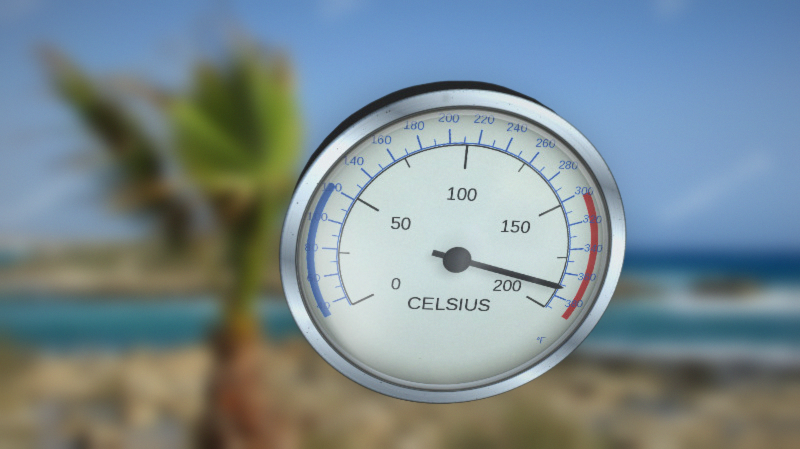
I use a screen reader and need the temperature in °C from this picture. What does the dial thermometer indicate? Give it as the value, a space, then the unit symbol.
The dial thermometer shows 187.5 °C
